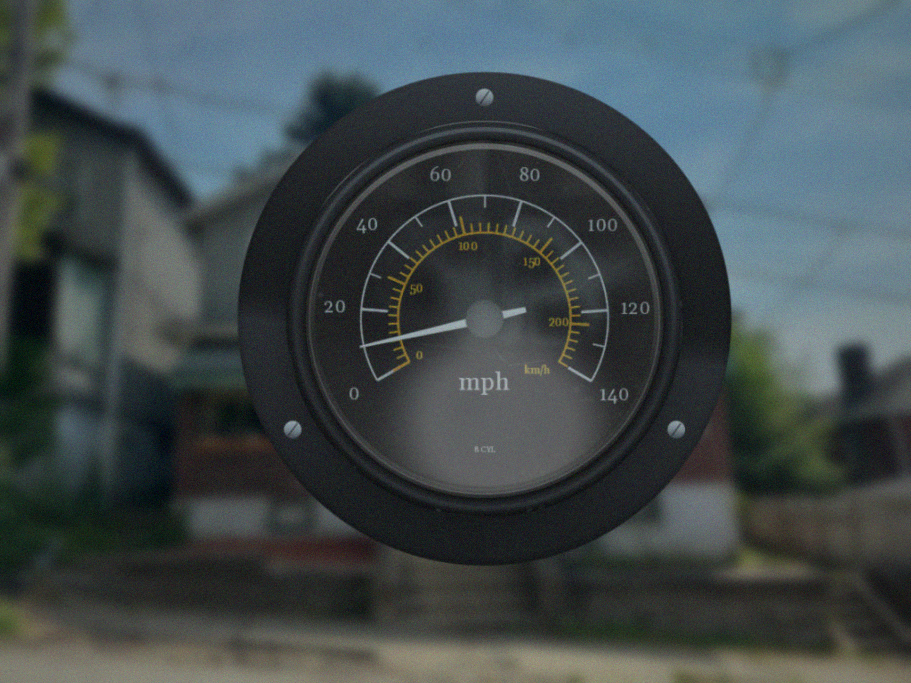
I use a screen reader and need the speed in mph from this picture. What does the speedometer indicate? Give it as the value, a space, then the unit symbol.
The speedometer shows 10 mph
